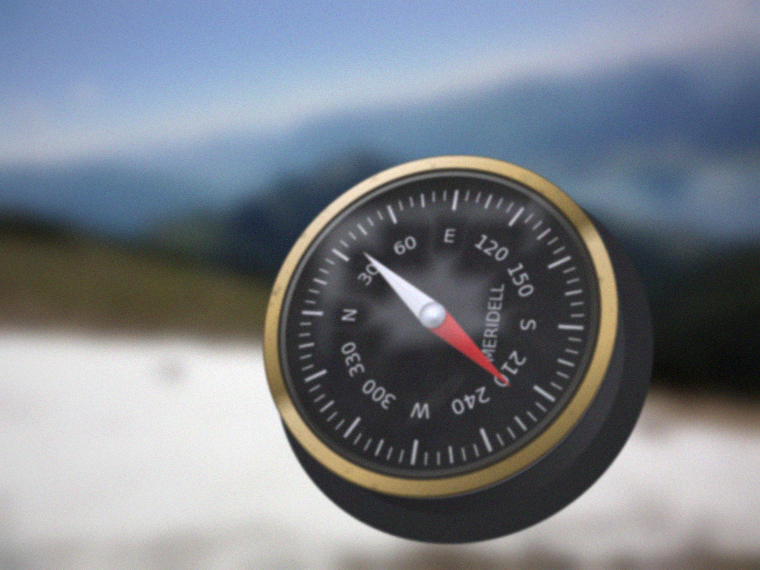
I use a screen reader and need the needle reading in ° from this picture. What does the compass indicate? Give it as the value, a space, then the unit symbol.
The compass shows 217.5 °
